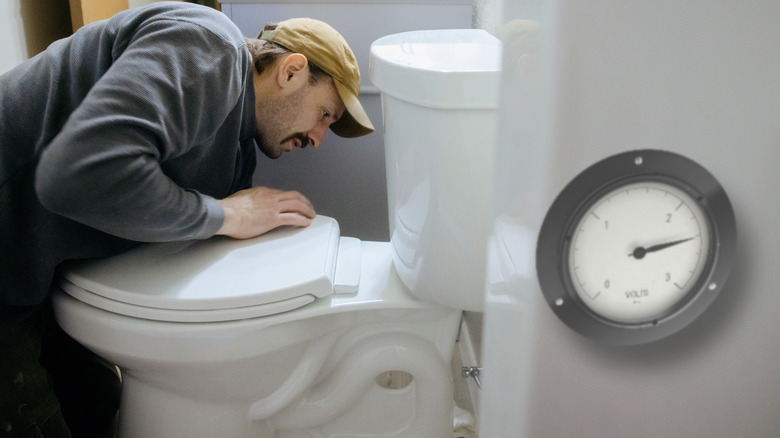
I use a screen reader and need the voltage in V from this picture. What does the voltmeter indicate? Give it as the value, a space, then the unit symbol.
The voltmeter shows 2.4 V
